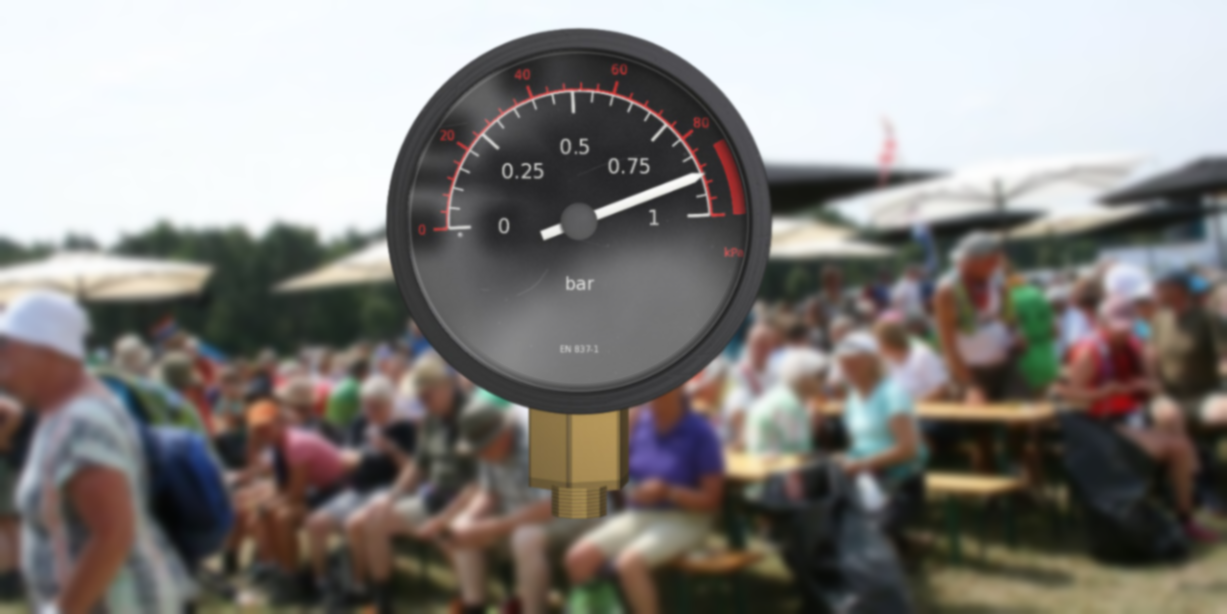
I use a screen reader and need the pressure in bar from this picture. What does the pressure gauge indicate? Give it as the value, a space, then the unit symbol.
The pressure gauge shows 0.9 bar
